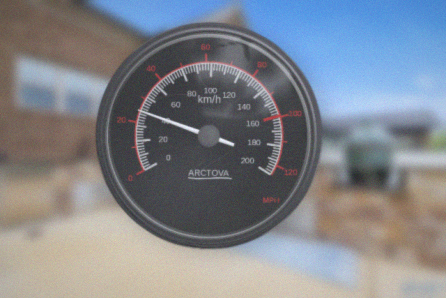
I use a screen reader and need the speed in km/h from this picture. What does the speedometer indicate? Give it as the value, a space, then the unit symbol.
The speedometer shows 40 km/h
